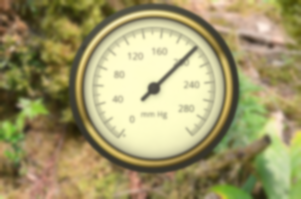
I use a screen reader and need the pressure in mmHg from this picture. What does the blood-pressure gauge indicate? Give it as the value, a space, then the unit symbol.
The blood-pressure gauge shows 200 mmHg
